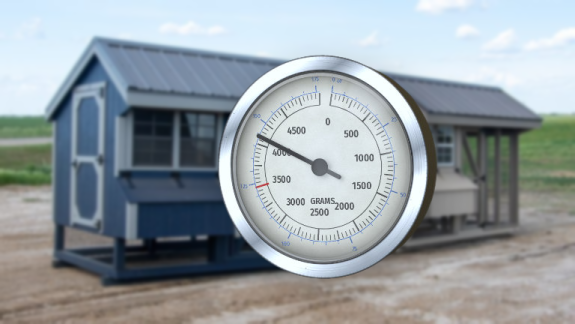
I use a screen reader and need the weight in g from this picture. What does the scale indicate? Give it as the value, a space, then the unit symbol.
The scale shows 4100 g
